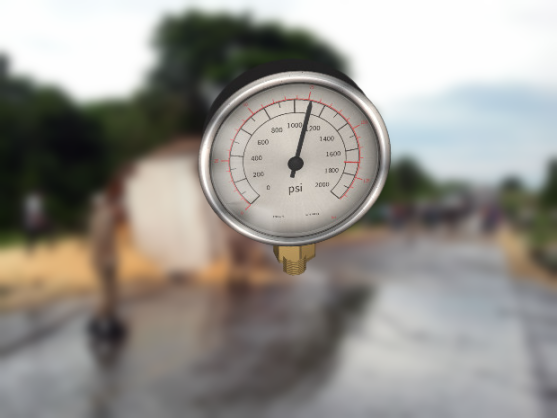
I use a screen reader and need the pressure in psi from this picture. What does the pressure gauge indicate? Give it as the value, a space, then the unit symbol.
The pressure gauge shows 1100 psi
